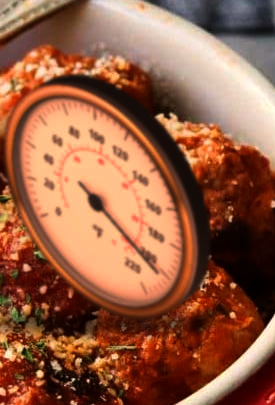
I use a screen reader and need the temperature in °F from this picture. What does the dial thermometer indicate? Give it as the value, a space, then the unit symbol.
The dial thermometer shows 200 °F
